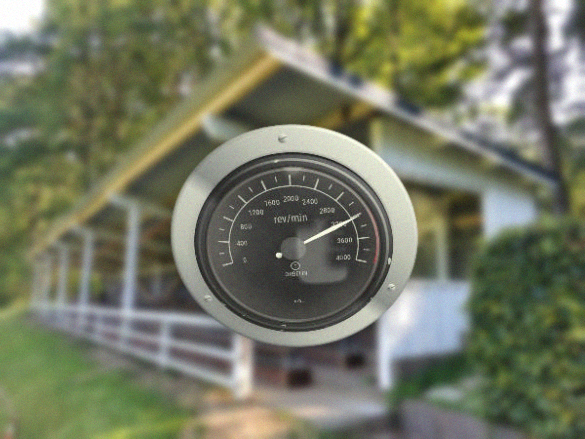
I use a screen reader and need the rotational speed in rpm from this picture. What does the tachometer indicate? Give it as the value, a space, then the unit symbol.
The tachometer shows 3200 rpm
